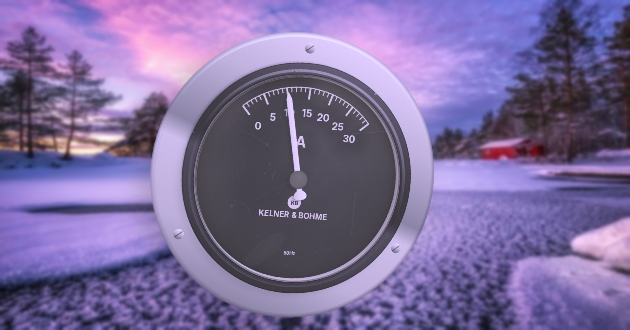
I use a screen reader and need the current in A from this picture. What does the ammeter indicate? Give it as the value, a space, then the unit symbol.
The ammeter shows 10 A
